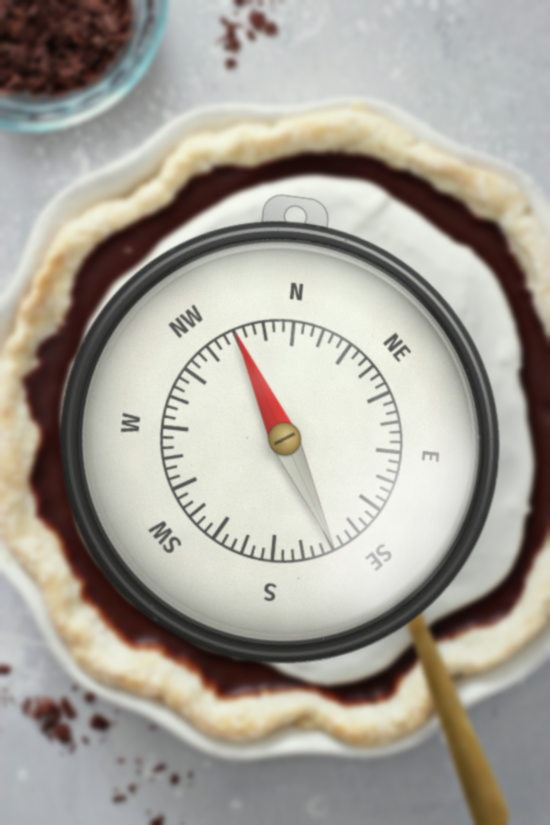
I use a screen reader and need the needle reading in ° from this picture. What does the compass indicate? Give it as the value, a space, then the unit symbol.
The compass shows 330 °
